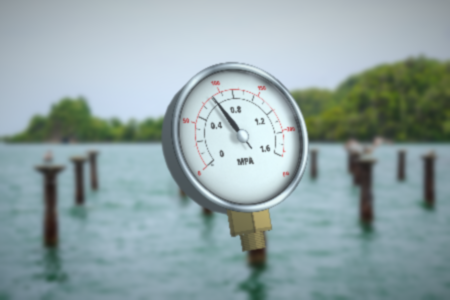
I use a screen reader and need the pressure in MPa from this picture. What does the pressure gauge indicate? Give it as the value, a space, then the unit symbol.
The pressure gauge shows 0.6 MPa
